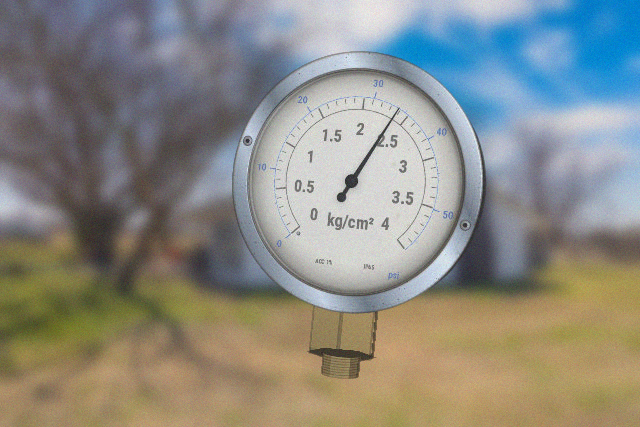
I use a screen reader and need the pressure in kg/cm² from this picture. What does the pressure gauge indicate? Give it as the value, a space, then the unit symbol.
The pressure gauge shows 2.4 kg/cm²
